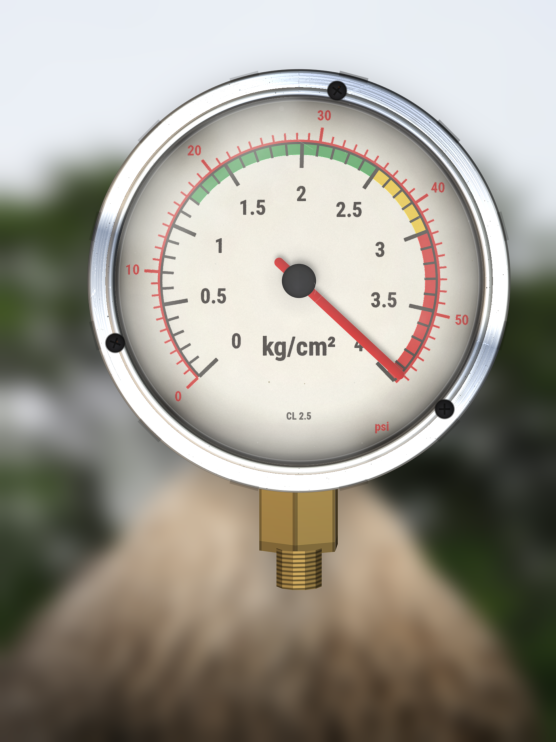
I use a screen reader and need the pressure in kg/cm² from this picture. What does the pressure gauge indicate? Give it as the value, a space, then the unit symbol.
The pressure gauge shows 3.95 kg/cm²
